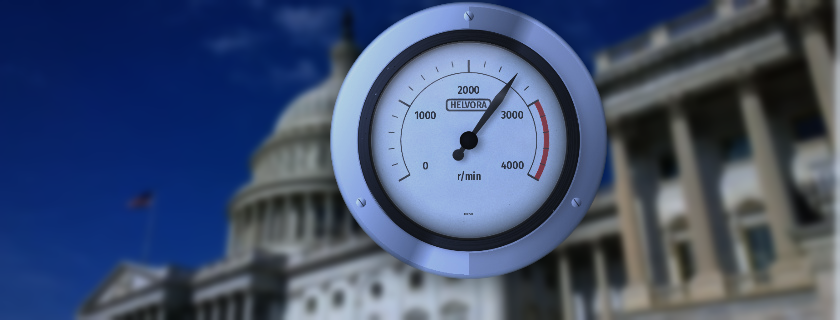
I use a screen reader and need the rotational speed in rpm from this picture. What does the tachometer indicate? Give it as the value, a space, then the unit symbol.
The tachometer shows 2600 rpm
